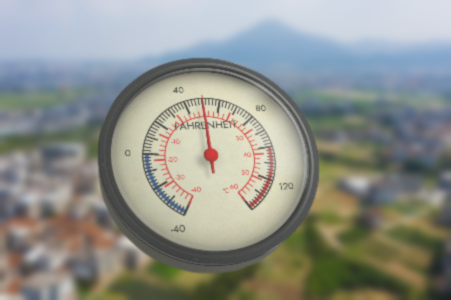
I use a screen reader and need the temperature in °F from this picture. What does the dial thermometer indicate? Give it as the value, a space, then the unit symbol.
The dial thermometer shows 50 °F
